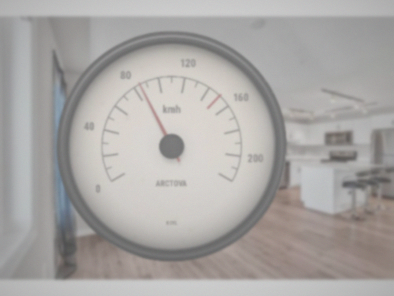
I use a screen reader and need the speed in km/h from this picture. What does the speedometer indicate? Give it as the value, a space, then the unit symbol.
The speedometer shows 85 km/h
